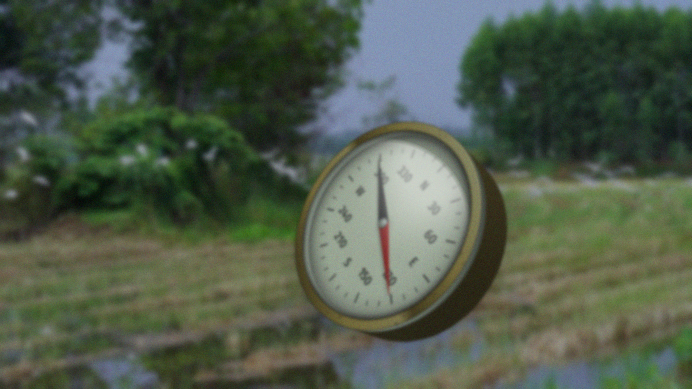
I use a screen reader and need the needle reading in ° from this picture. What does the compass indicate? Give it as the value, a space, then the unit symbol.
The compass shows 120 °
